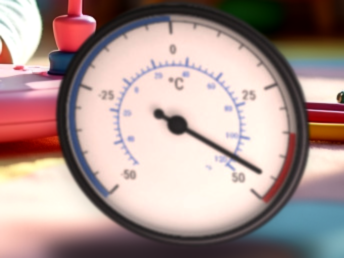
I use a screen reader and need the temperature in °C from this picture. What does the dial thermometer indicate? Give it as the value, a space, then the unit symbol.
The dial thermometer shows 45 °C
